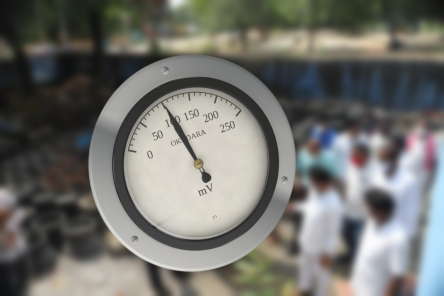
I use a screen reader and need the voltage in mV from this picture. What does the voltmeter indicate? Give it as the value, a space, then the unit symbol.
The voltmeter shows 100 mV
